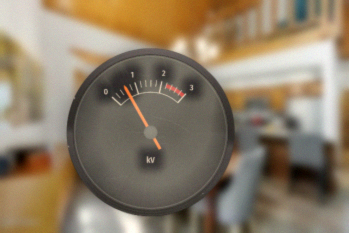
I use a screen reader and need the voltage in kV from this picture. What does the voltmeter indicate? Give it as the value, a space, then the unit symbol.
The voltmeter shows 0.6 kV
